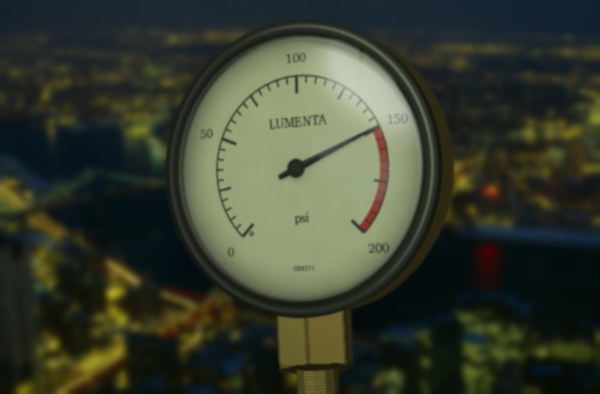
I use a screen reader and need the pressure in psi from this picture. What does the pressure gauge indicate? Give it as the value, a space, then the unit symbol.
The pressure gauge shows 150 psi
